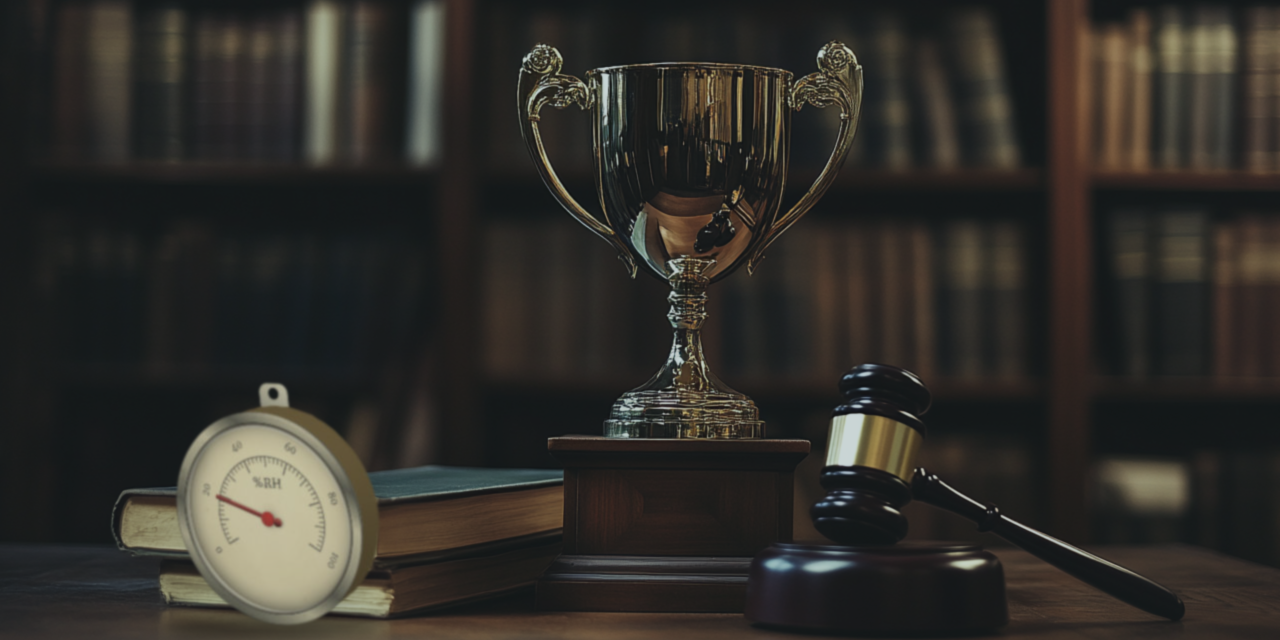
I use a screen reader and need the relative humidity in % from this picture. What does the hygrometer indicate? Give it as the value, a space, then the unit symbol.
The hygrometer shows 20 %
